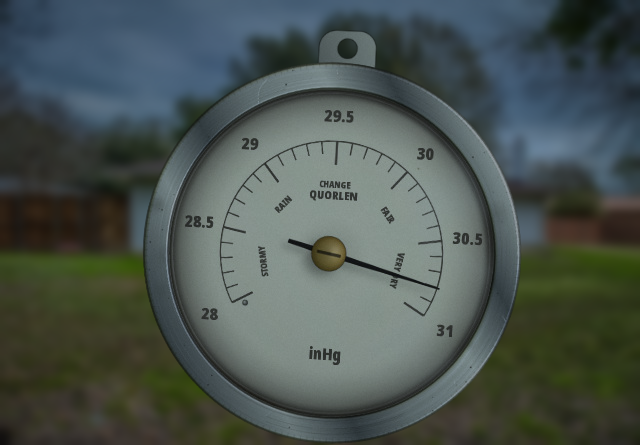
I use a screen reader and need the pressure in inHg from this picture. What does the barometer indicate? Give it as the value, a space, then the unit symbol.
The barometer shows 30.8 inHg
